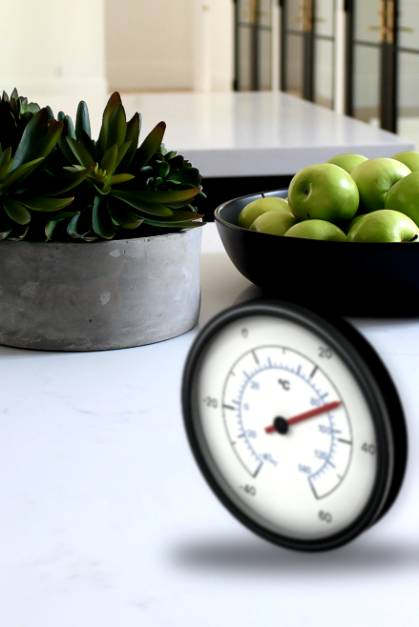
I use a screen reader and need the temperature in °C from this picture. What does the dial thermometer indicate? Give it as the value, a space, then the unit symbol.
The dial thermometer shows 30 °C
